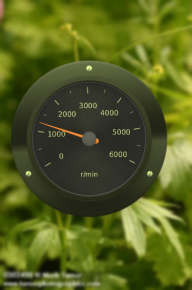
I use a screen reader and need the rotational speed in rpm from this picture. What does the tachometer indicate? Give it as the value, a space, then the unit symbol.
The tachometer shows 1250 rpm
